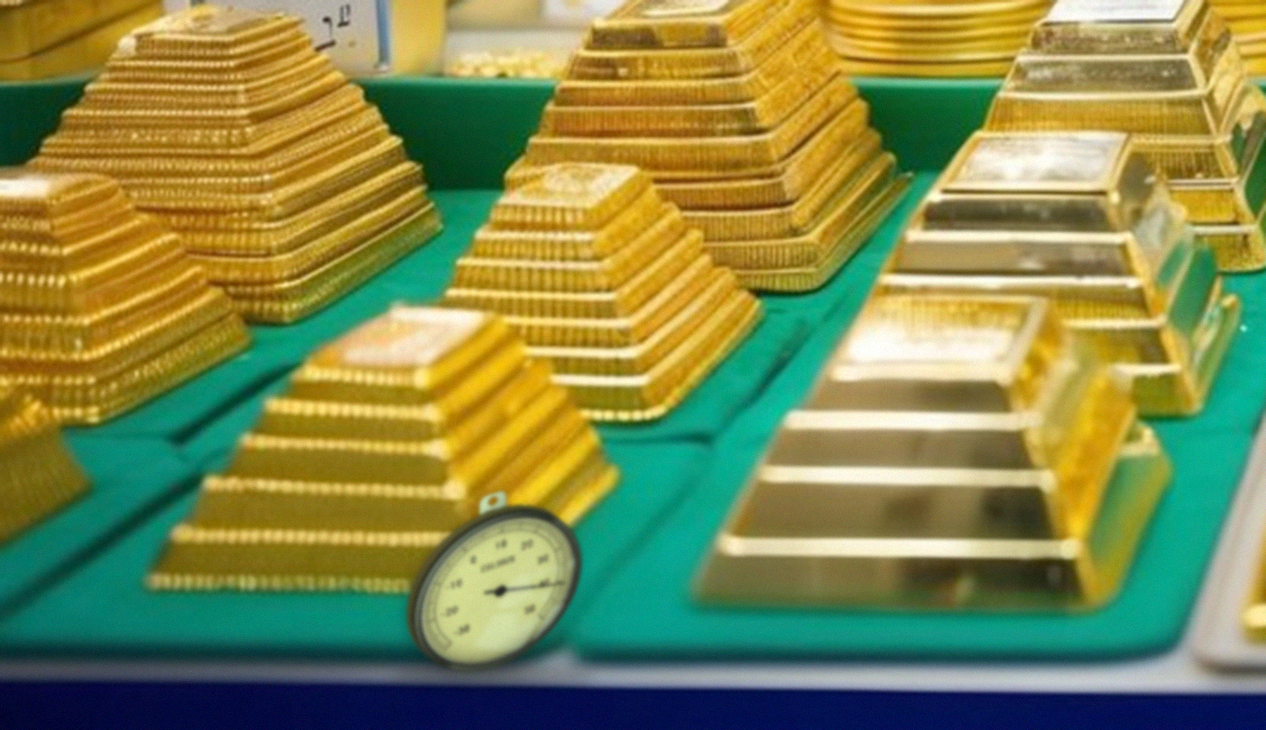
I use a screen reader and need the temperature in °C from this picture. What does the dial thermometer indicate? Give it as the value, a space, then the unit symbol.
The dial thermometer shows 40 °C
